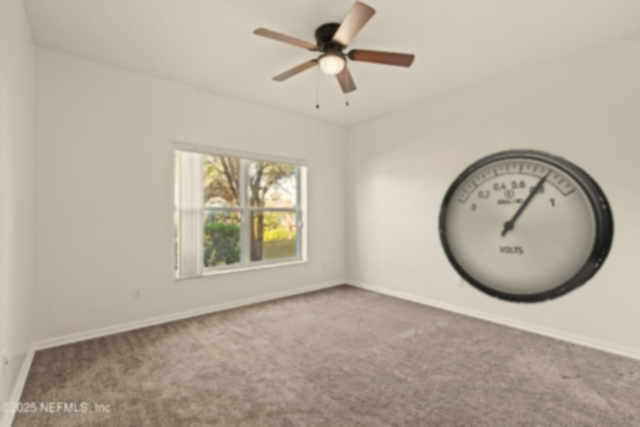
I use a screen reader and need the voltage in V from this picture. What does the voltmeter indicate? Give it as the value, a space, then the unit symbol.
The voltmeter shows 0.8 V
